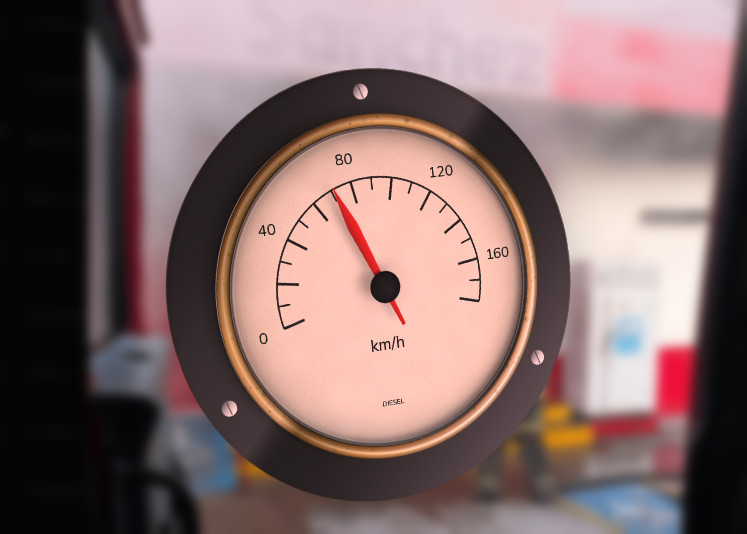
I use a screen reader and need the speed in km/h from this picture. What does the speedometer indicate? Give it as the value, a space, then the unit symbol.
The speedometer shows 70 km/h
